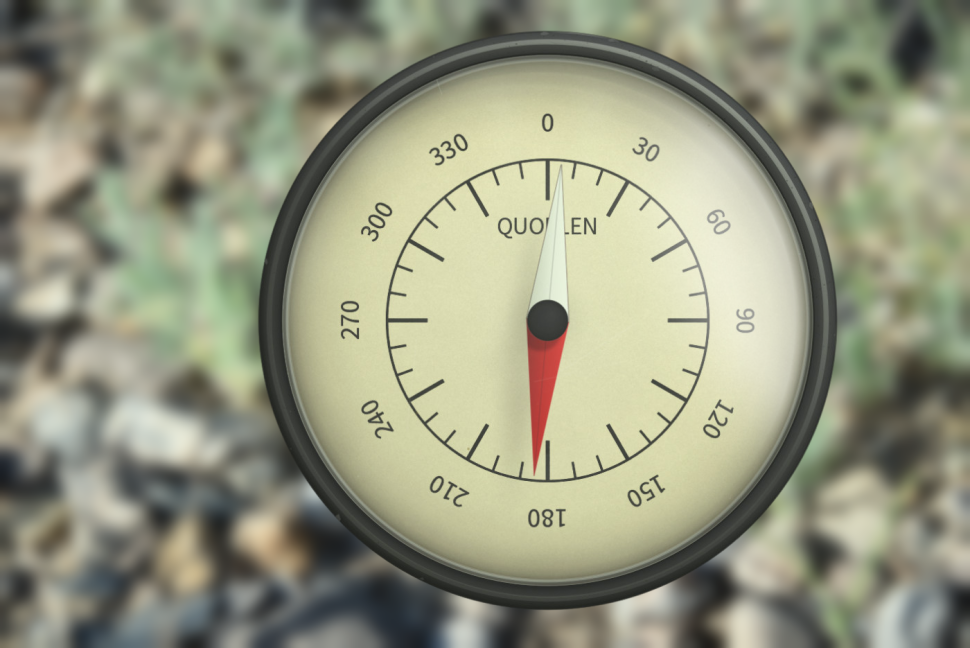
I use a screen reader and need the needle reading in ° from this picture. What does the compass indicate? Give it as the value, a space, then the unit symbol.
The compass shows 185 °
